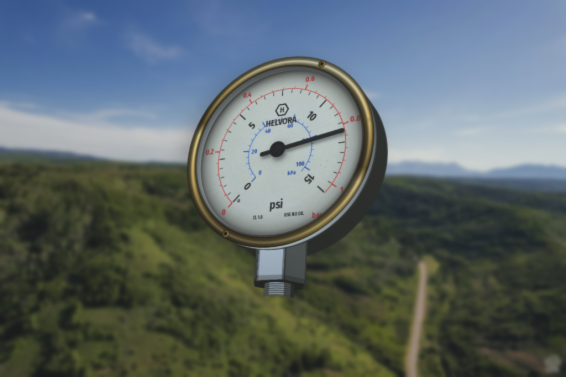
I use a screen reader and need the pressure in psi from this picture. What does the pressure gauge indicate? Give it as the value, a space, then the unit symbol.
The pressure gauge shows 12 psi
